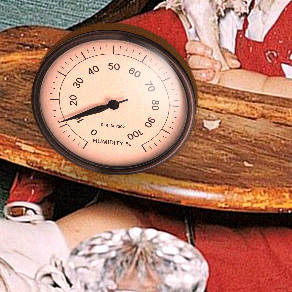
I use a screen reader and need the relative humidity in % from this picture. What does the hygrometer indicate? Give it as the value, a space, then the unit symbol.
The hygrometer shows 12 %
